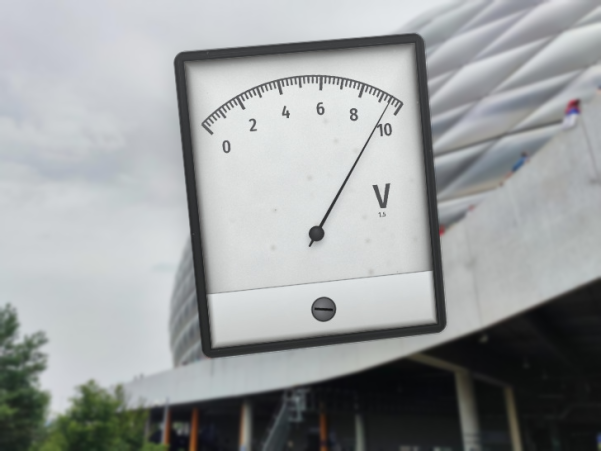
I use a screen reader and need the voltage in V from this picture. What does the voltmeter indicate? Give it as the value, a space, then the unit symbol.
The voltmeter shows 9.4 V
